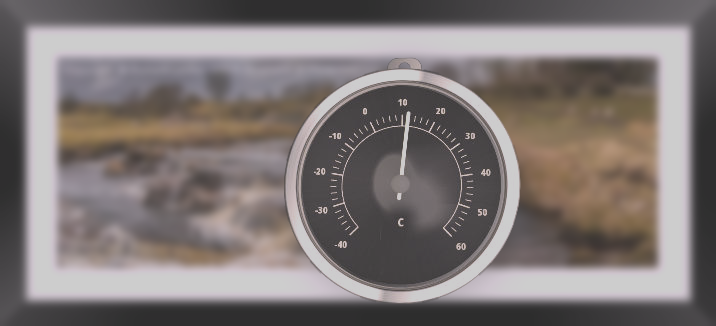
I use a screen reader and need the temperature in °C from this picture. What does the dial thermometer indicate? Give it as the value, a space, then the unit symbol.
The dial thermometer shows 12 °C
